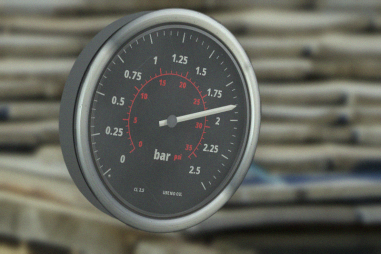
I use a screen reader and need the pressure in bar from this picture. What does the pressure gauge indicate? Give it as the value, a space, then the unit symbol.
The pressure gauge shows 1.9 bar
